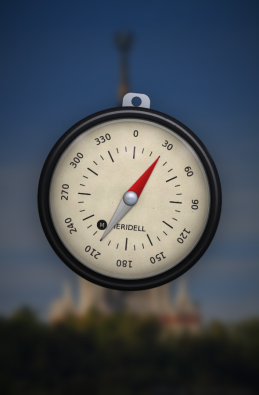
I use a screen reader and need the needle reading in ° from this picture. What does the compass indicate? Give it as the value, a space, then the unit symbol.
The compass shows 30 °
